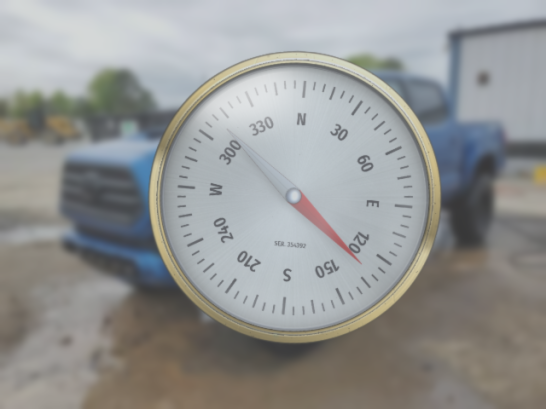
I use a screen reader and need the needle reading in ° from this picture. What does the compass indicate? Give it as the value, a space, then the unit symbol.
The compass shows 130 °
